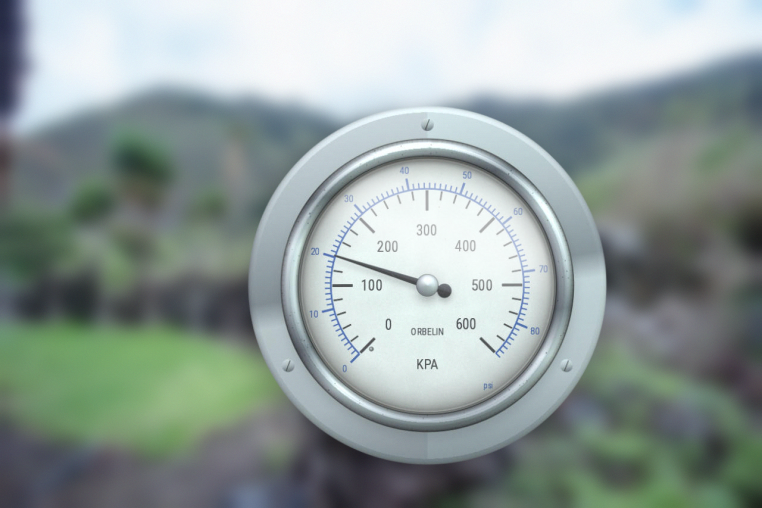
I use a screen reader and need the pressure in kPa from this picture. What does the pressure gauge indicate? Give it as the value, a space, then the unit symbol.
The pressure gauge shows 140 kPa
